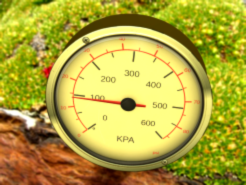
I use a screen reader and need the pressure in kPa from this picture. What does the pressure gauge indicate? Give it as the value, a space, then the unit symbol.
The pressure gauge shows 100 kPa
